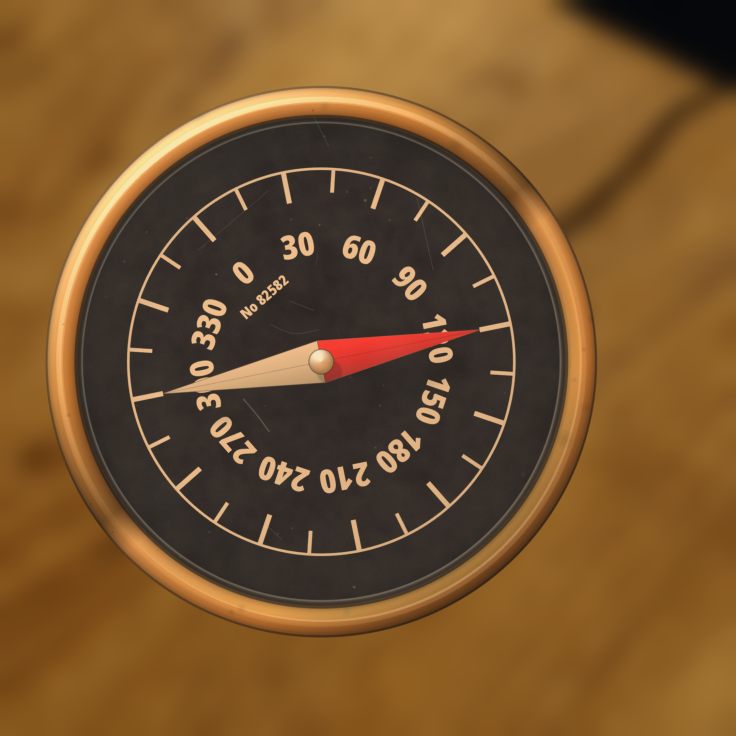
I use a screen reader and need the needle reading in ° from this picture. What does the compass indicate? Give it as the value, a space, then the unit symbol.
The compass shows 120 °
